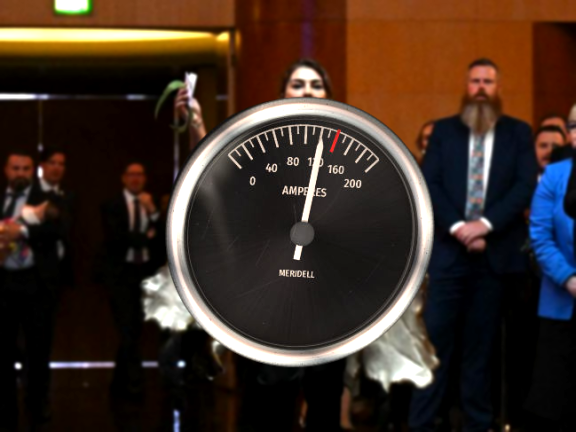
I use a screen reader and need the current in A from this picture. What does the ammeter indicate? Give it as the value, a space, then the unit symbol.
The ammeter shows 120 A
